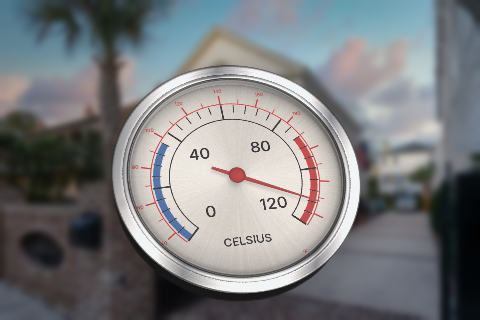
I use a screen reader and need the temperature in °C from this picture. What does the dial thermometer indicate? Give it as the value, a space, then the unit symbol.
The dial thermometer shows 112 °C
